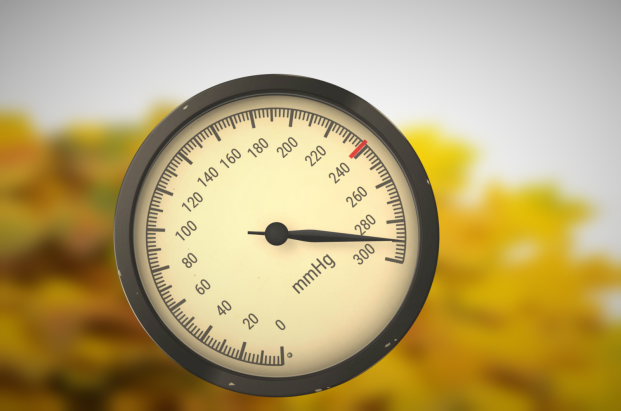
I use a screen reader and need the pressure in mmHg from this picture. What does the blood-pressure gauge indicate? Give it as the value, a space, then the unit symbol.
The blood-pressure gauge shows 290 mmHg
